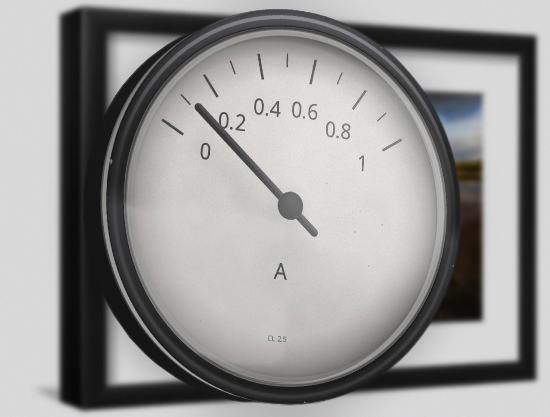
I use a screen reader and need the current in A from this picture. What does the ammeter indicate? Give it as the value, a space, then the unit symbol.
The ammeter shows 0.1 A
